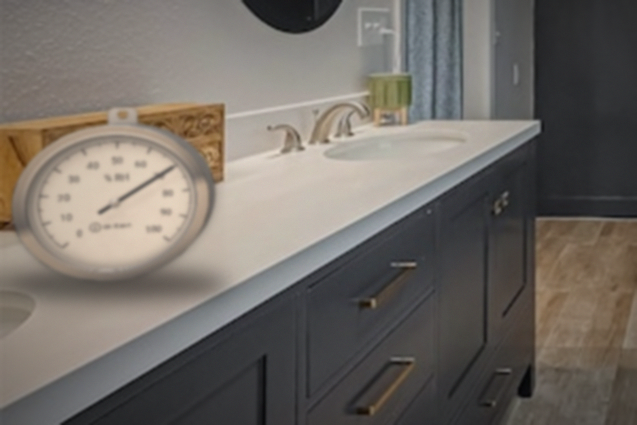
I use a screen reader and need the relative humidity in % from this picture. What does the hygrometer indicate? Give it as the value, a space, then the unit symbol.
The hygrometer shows 70 %
